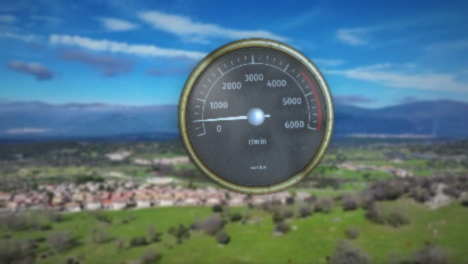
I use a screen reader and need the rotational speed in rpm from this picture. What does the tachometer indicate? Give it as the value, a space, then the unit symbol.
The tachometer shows 400 rpm
